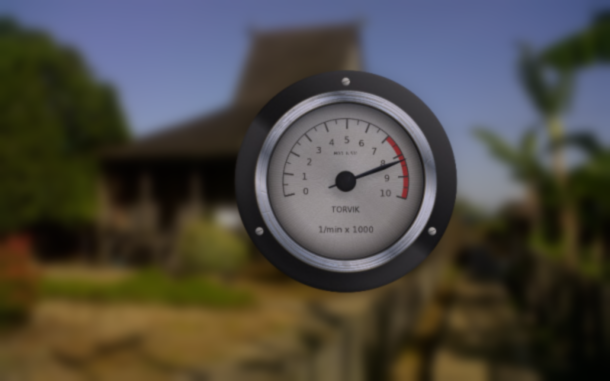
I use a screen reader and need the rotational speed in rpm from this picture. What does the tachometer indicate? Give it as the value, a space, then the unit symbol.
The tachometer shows 8250 rpm
